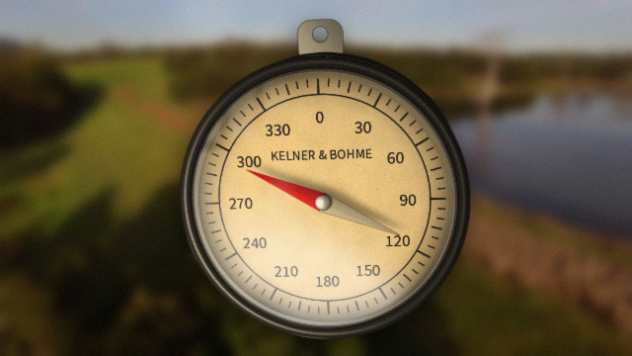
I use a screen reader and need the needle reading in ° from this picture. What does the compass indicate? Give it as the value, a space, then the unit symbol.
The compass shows 295 °
